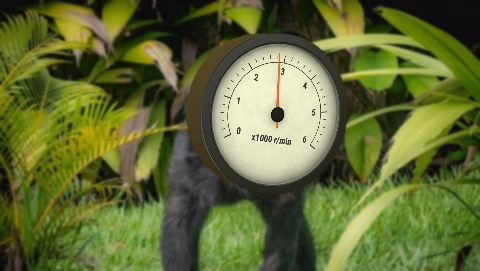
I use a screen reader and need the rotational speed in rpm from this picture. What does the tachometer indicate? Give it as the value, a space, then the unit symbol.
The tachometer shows 2800 rpm
